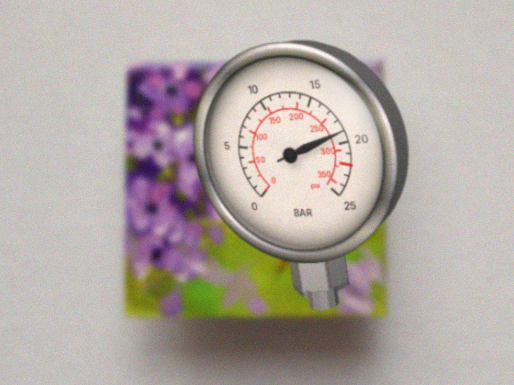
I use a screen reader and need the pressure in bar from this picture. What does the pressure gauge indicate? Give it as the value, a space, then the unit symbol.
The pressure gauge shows 19 bar
